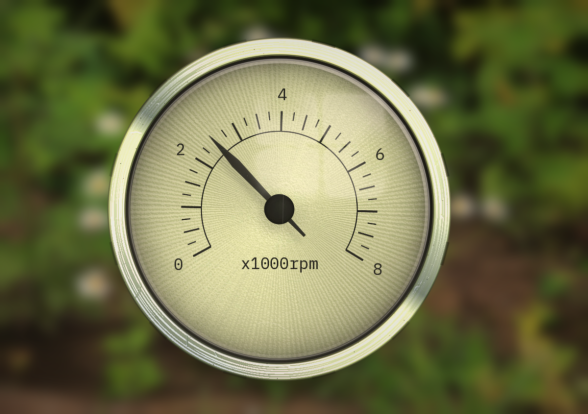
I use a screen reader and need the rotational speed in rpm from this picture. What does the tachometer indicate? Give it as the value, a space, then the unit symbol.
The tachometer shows 2500 rpm
